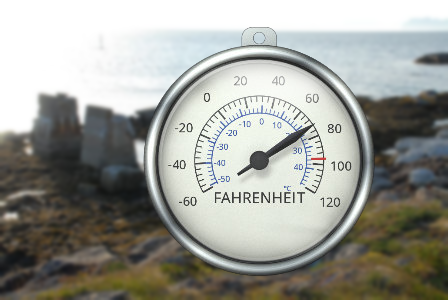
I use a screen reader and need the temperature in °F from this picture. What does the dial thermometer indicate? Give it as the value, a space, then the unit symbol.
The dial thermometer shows 72 °F
